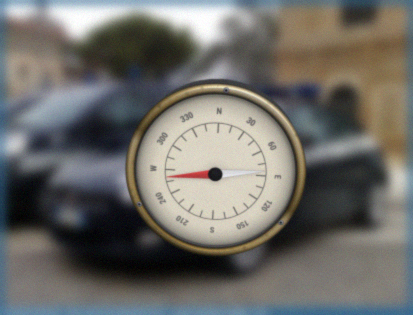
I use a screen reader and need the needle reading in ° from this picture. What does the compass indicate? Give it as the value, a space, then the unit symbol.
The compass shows 262.5 °
